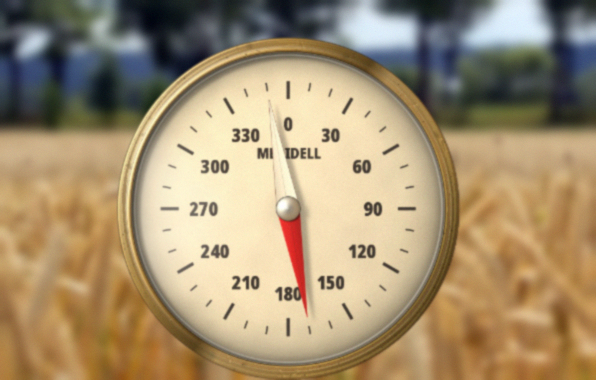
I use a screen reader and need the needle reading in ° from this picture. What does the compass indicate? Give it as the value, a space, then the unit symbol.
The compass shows 170 °
